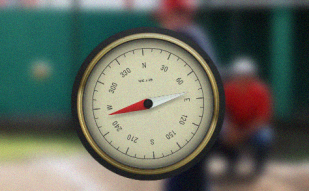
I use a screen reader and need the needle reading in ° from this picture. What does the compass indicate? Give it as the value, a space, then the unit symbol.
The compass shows 260 °
